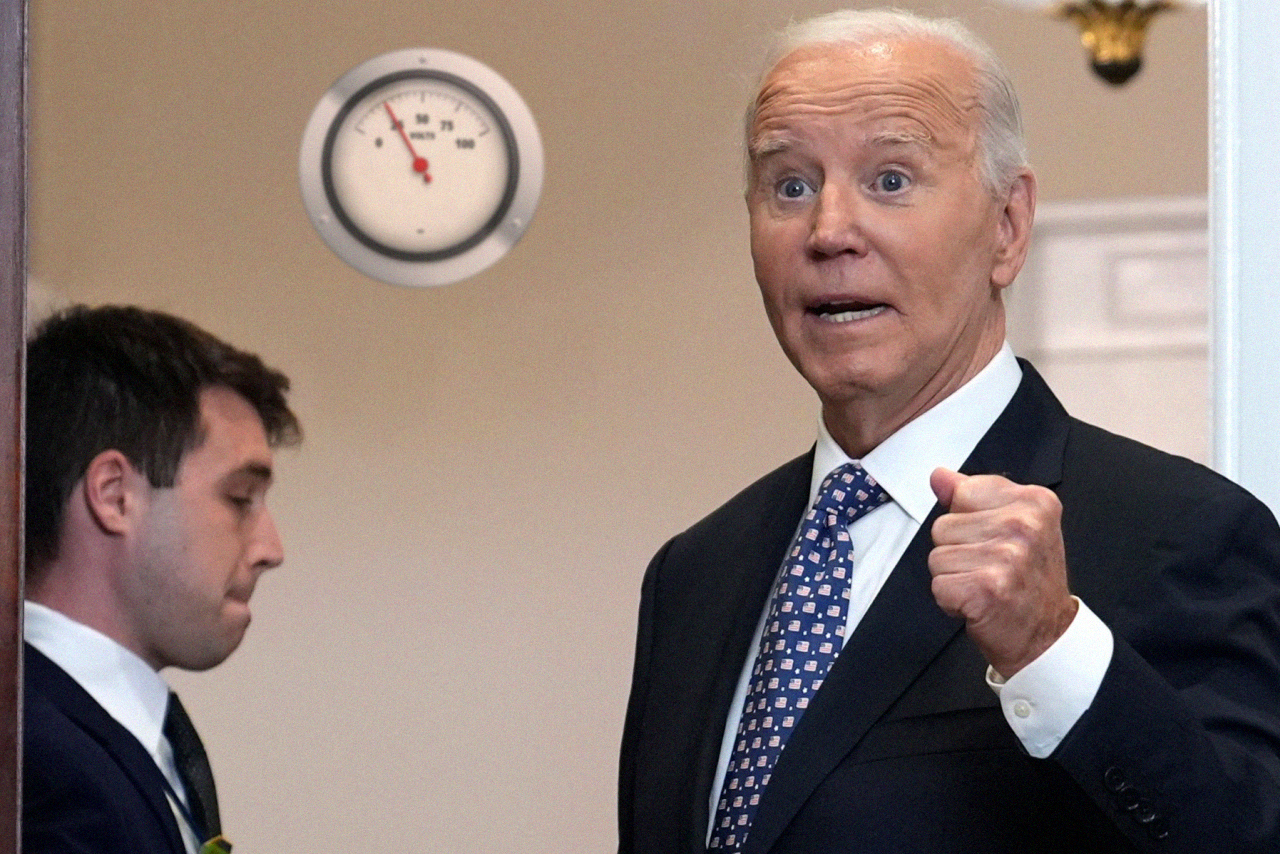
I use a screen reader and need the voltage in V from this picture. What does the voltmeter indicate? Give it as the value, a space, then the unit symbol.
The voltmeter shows 25 V
